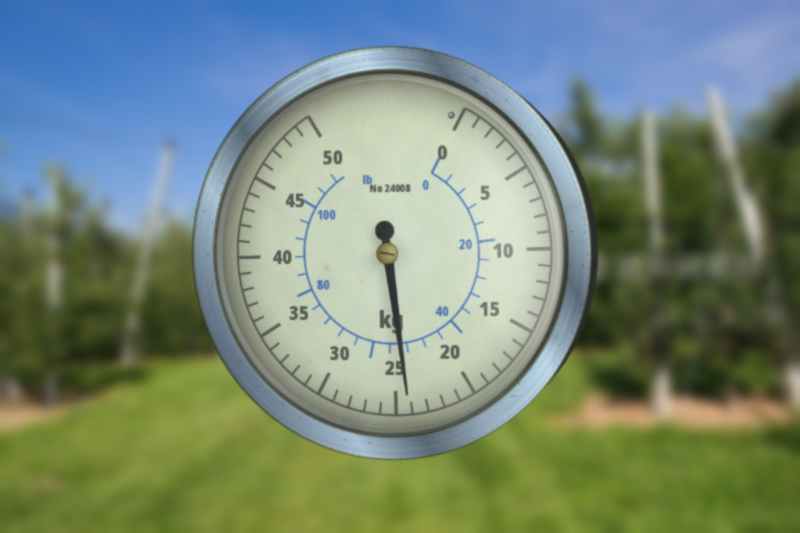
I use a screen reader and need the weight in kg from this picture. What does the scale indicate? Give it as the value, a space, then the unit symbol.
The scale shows 24 kg
